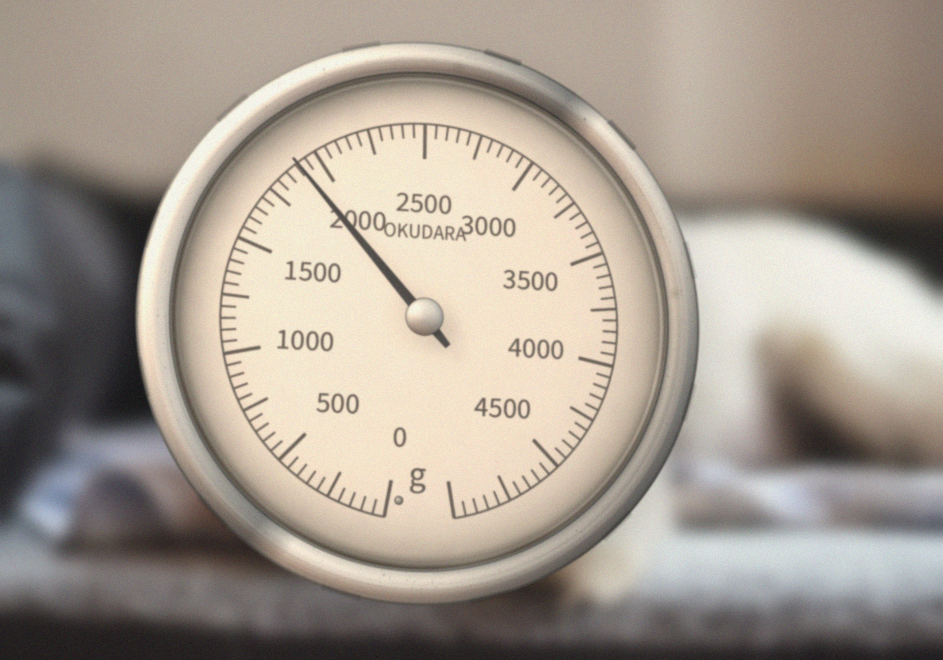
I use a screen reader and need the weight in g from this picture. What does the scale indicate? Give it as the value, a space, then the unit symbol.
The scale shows 1900 g
